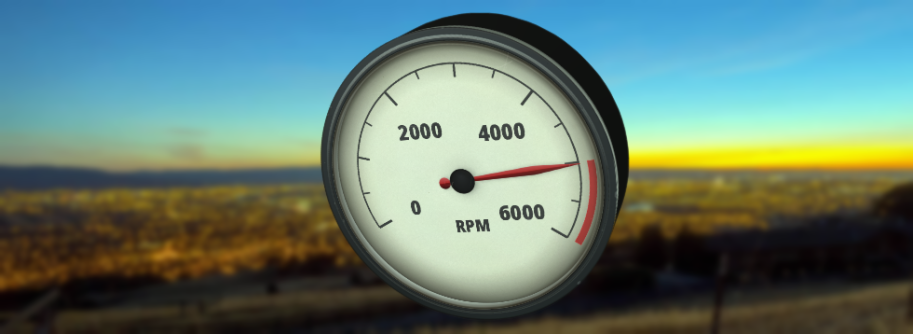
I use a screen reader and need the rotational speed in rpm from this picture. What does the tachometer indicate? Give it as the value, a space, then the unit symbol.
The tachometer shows 5000 rpm
